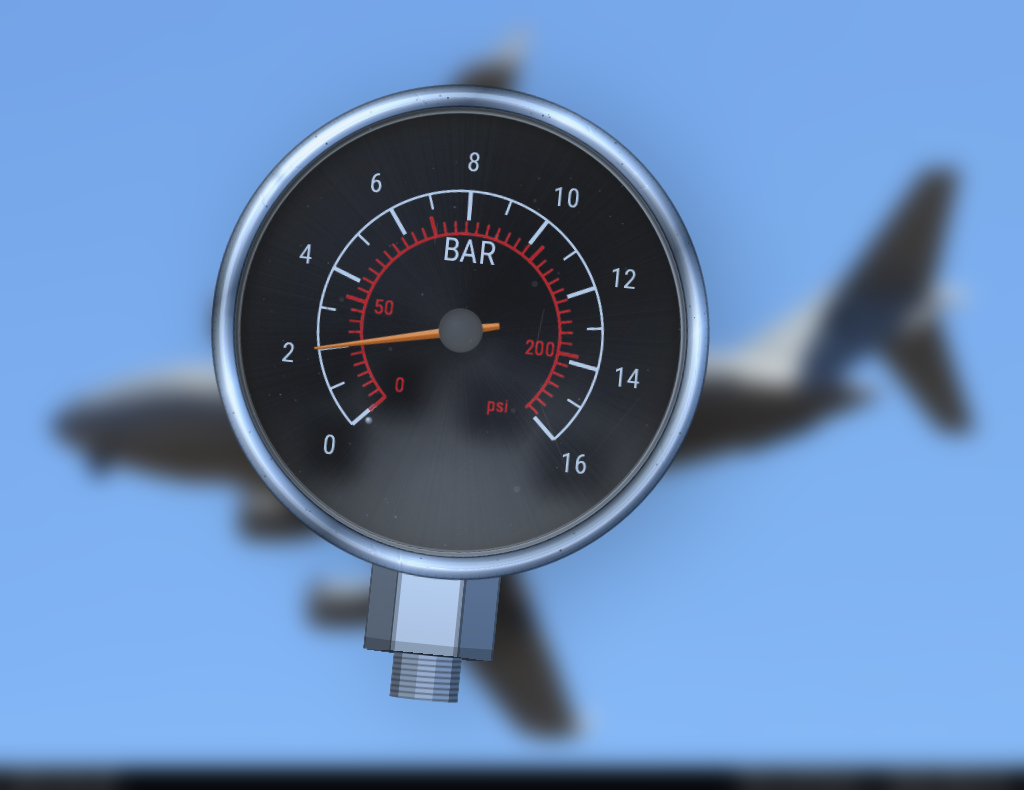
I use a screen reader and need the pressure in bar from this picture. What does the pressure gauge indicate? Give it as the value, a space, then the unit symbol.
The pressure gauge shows 2 bar
